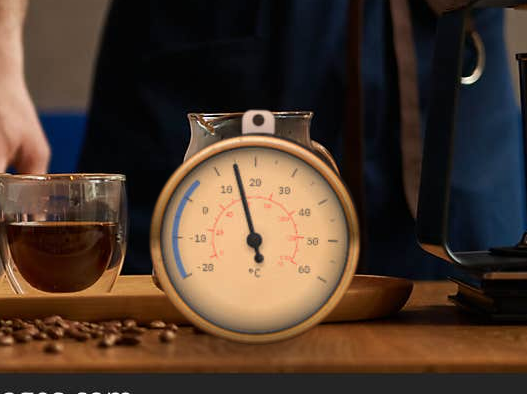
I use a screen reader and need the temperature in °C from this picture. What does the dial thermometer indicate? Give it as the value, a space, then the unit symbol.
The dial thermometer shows 15 °C
